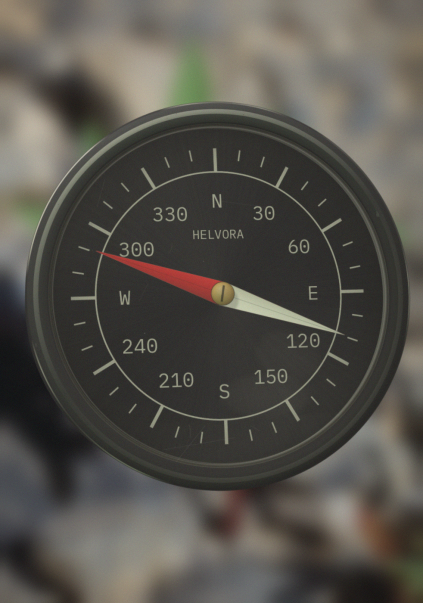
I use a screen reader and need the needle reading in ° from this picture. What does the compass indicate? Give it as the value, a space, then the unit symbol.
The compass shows 290 °
